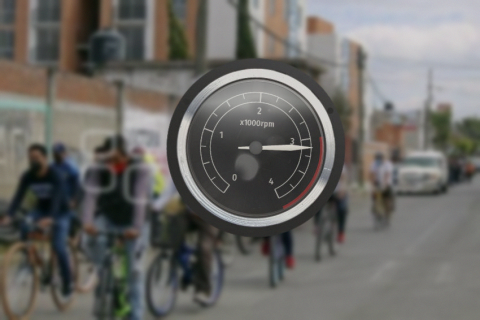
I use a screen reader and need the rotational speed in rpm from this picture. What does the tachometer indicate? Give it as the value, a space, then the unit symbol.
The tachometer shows 3125 rpm
